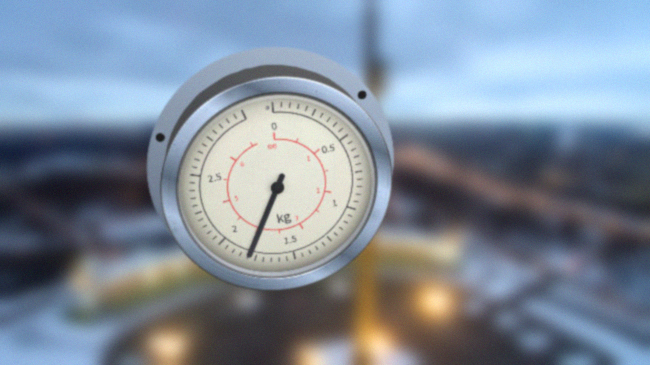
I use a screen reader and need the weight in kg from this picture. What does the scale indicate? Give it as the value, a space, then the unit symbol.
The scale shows 1.8 kg
